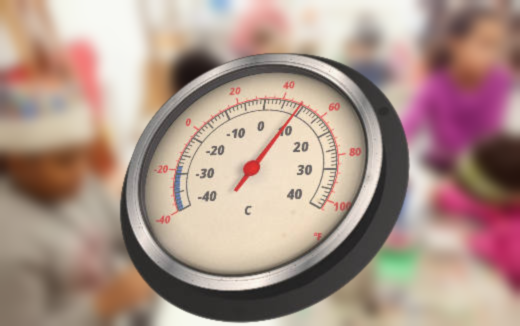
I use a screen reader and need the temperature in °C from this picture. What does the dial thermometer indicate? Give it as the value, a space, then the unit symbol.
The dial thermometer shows 10 °C
